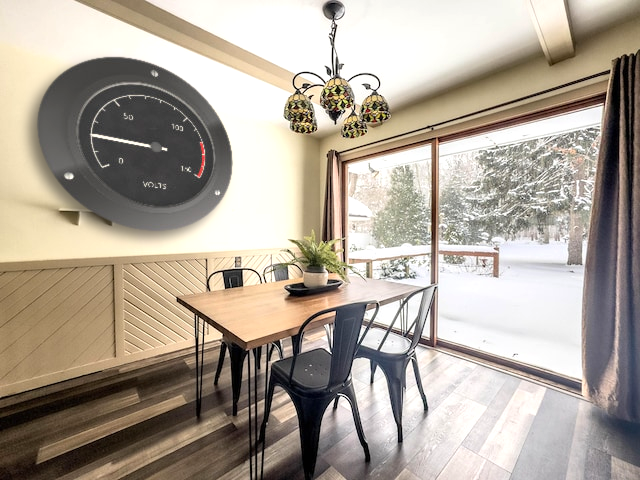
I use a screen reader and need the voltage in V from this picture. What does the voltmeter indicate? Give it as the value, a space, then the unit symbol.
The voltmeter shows 20 V
